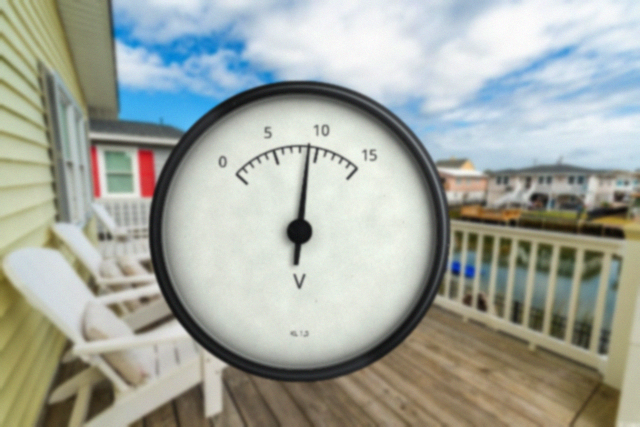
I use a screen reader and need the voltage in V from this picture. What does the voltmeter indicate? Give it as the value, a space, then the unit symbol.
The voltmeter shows 9 V
